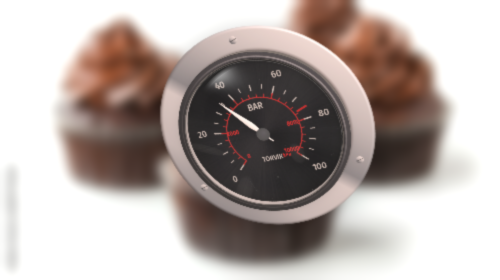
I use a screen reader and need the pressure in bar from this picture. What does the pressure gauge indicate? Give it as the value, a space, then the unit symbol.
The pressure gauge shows 35 bar
